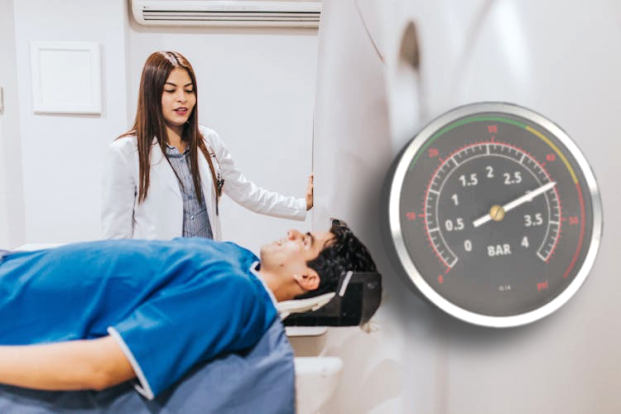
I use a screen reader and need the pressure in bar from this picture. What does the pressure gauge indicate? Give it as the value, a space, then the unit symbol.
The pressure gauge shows 3 bar
